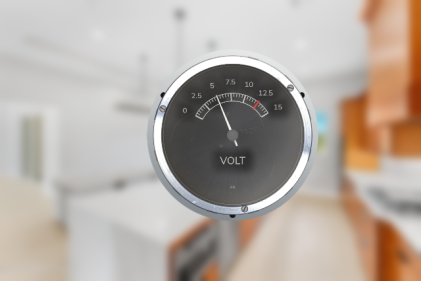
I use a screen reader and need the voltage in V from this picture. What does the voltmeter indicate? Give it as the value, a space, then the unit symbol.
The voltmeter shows 5 V
